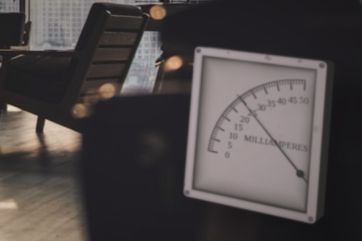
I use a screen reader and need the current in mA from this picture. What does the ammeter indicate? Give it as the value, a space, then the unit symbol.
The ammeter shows 25 mA
